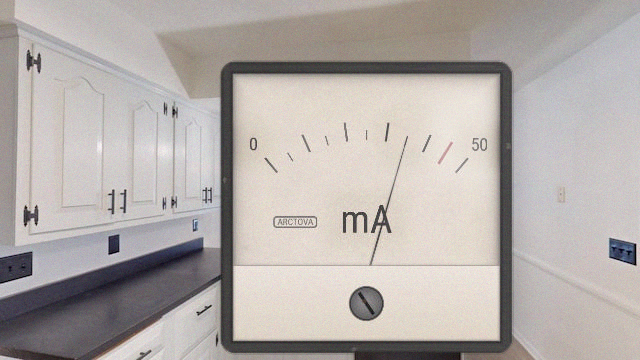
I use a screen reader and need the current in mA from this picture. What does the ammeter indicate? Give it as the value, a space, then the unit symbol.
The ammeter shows 35 mA
